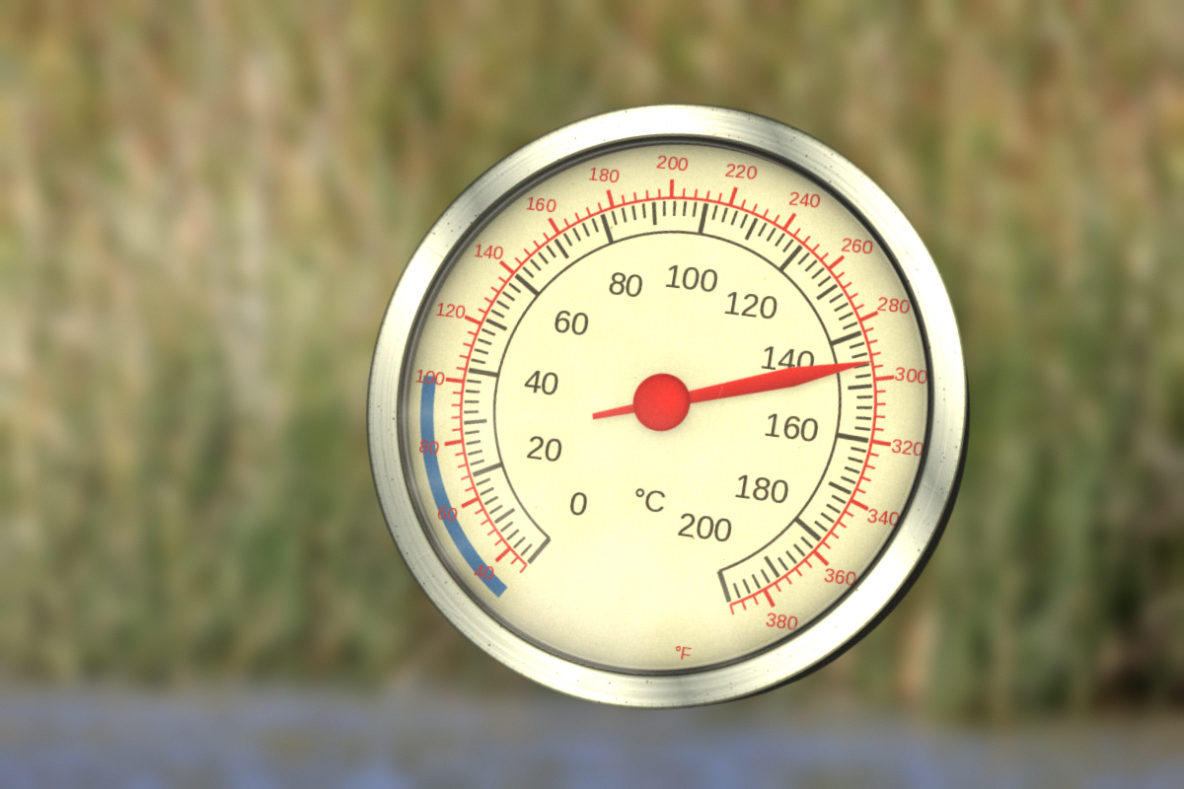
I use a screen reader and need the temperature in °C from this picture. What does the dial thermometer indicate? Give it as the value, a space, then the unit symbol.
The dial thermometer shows 146 °C
